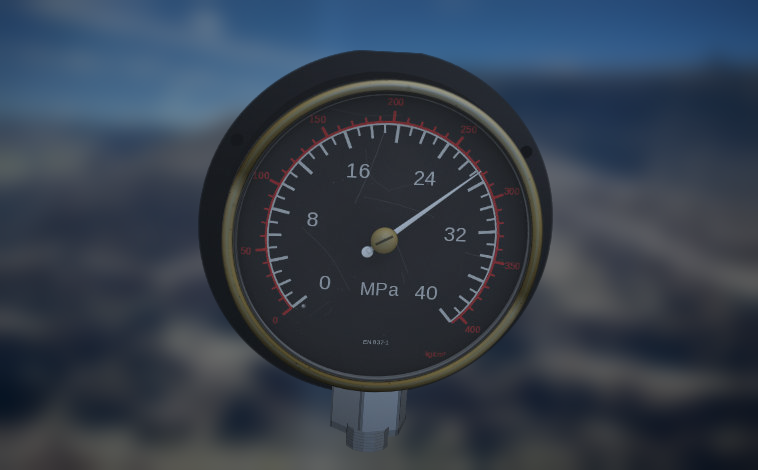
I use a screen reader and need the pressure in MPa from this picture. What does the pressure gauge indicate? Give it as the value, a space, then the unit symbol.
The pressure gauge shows 27 MPa
